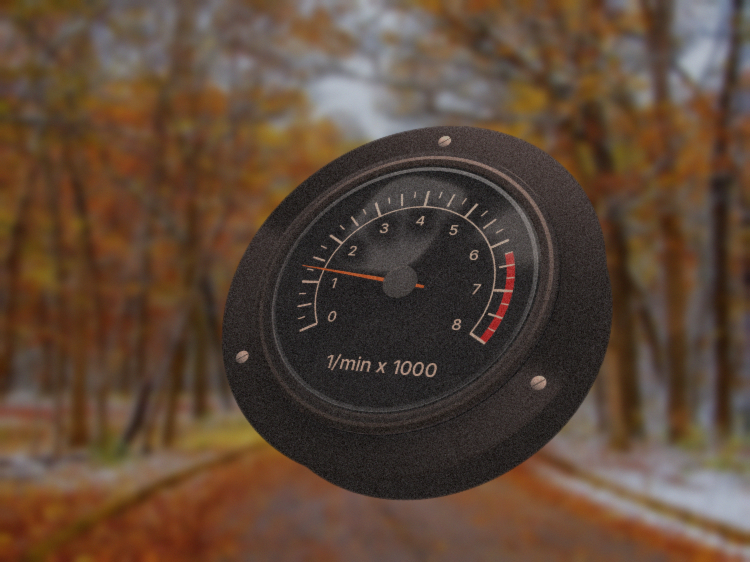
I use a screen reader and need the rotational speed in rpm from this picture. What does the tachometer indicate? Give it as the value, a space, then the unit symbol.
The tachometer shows 1250 rpm
